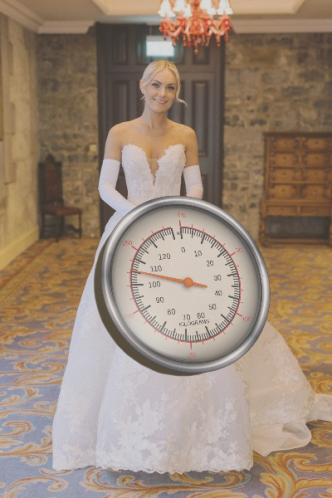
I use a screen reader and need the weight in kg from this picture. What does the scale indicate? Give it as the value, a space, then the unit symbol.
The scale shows 105 kg
